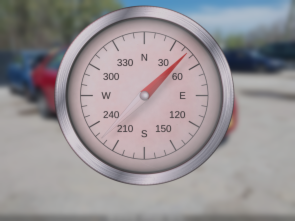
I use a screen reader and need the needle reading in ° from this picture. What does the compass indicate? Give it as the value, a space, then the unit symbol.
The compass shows 45 °
